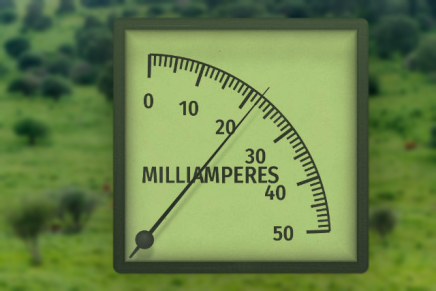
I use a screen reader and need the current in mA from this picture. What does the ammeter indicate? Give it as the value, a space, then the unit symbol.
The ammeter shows 22 mA
